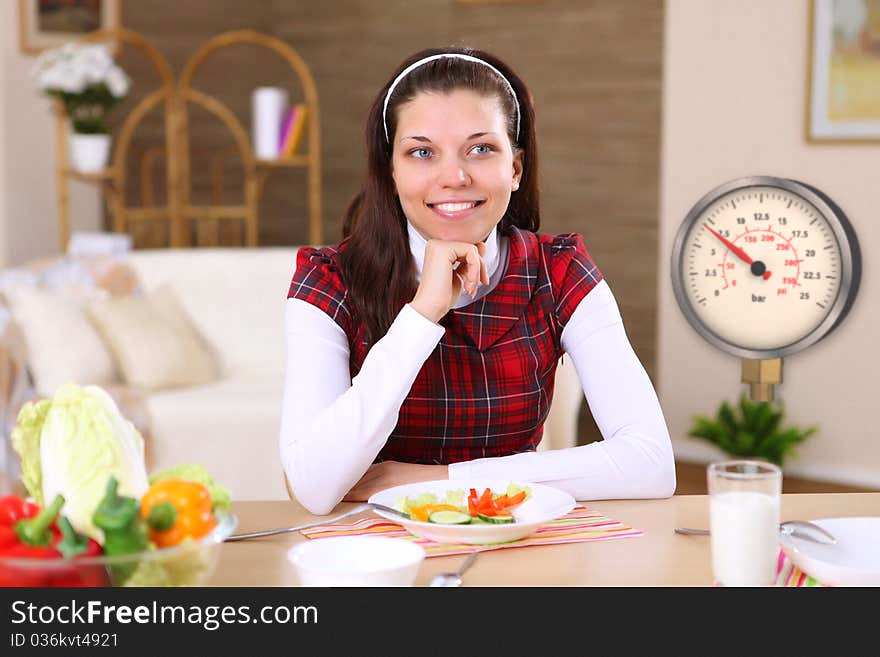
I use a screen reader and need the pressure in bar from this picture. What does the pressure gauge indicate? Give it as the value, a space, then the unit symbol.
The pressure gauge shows 7 bar
